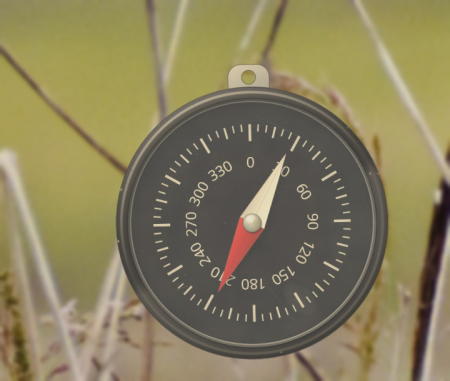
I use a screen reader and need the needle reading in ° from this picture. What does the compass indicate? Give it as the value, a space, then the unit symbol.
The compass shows 207.5 °
